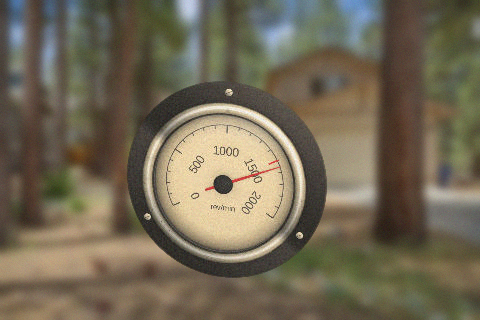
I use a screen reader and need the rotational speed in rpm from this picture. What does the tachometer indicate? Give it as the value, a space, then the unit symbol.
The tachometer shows 1550 rpm
